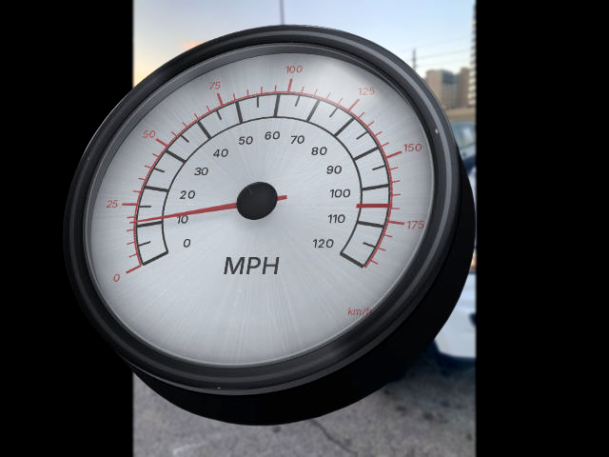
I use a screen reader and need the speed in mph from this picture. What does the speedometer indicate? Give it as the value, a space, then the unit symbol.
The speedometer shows 10 mph
